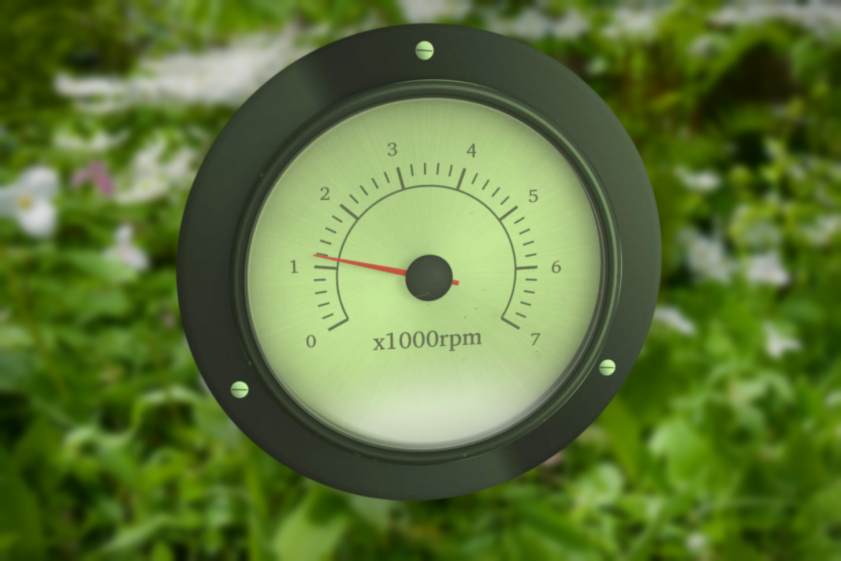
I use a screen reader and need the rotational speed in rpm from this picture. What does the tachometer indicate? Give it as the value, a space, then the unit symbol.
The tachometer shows 1200 rpm
